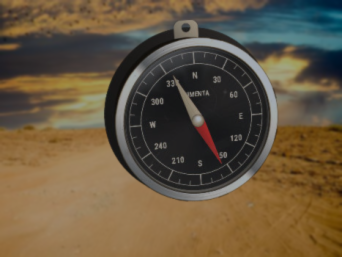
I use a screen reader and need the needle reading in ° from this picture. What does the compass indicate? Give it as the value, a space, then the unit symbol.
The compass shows 155 °
